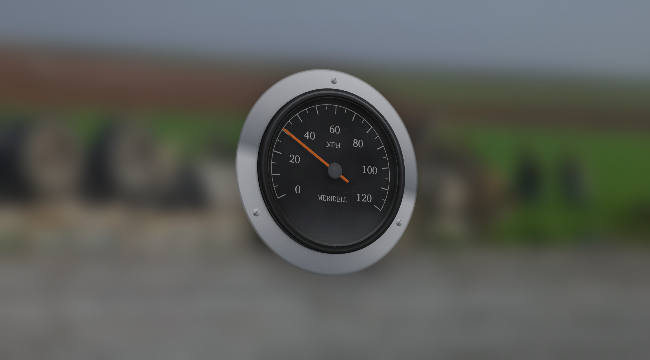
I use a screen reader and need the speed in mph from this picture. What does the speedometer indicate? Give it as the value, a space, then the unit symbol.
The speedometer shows 30 mph
